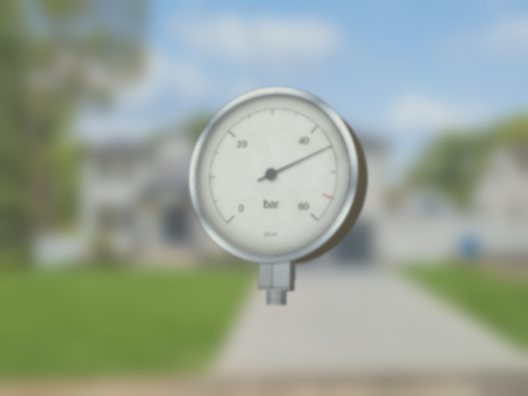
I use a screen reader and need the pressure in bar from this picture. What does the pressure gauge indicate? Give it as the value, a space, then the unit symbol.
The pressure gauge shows 45 bar
